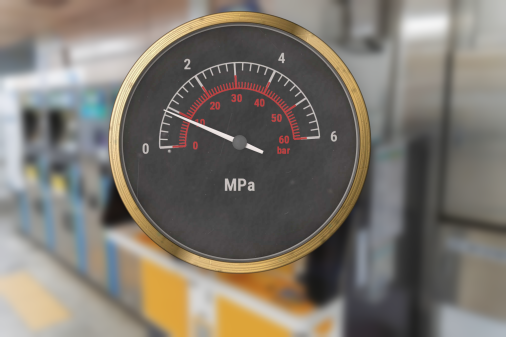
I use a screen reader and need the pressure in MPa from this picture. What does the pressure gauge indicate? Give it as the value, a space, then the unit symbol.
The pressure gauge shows 0.9 MPa
